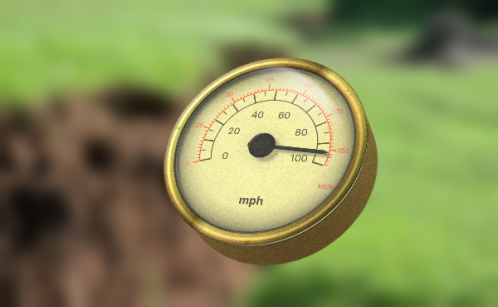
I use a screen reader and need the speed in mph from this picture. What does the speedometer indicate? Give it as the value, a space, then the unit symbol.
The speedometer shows 95 mph
